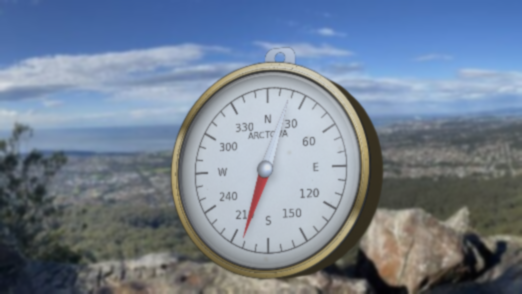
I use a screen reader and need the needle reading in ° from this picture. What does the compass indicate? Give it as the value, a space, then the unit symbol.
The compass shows 200 °
